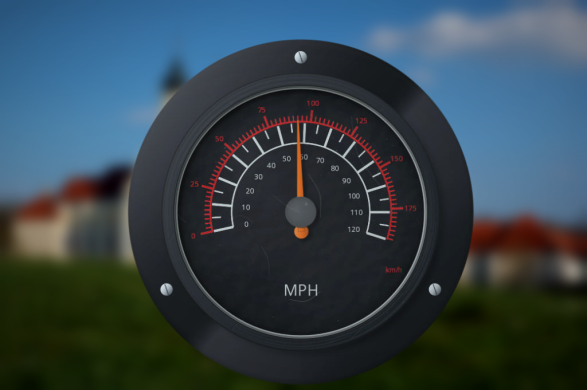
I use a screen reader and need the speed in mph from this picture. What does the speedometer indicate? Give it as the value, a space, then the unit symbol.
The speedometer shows 57.5 mph
